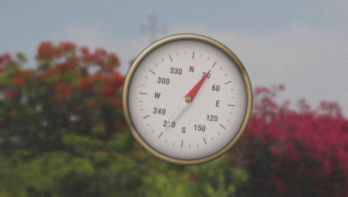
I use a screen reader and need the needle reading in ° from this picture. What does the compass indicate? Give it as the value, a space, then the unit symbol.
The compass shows 30 °
